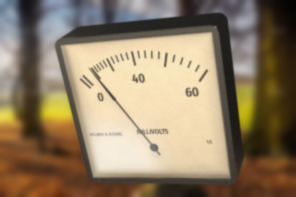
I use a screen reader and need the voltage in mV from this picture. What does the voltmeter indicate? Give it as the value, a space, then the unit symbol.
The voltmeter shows 20 mV
